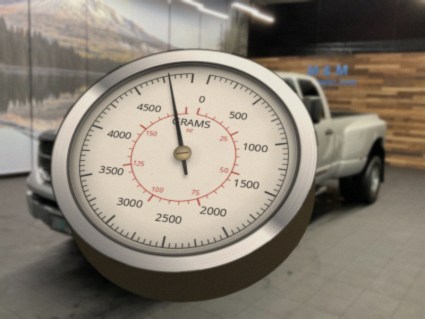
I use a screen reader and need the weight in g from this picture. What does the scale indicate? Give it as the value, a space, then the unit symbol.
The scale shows 4800 g
